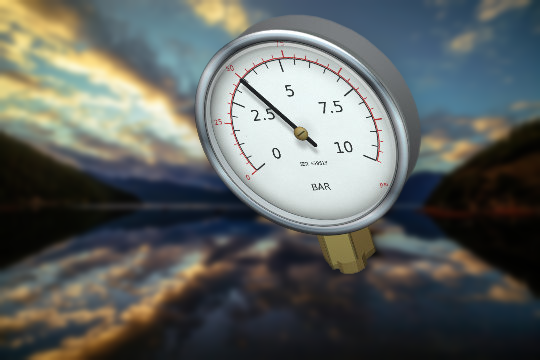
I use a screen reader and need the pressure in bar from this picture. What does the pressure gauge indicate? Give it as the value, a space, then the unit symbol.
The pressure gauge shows 3.5 bar
